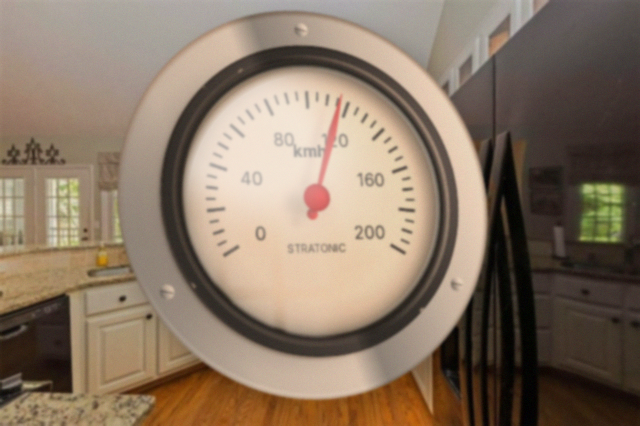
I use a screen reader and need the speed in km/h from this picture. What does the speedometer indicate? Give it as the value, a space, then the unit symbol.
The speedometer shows 115 km/h
